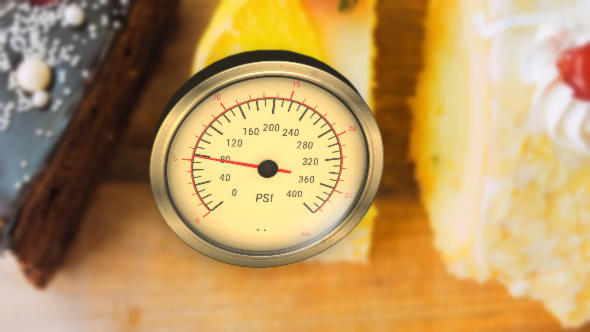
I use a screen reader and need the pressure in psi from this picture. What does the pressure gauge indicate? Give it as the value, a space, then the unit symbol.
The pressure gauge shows 80 psi
